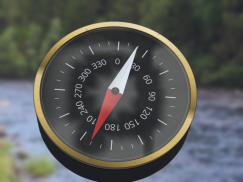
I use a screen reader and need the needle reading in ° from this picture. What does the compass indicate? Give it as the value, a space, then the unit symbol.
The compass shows 200 °
